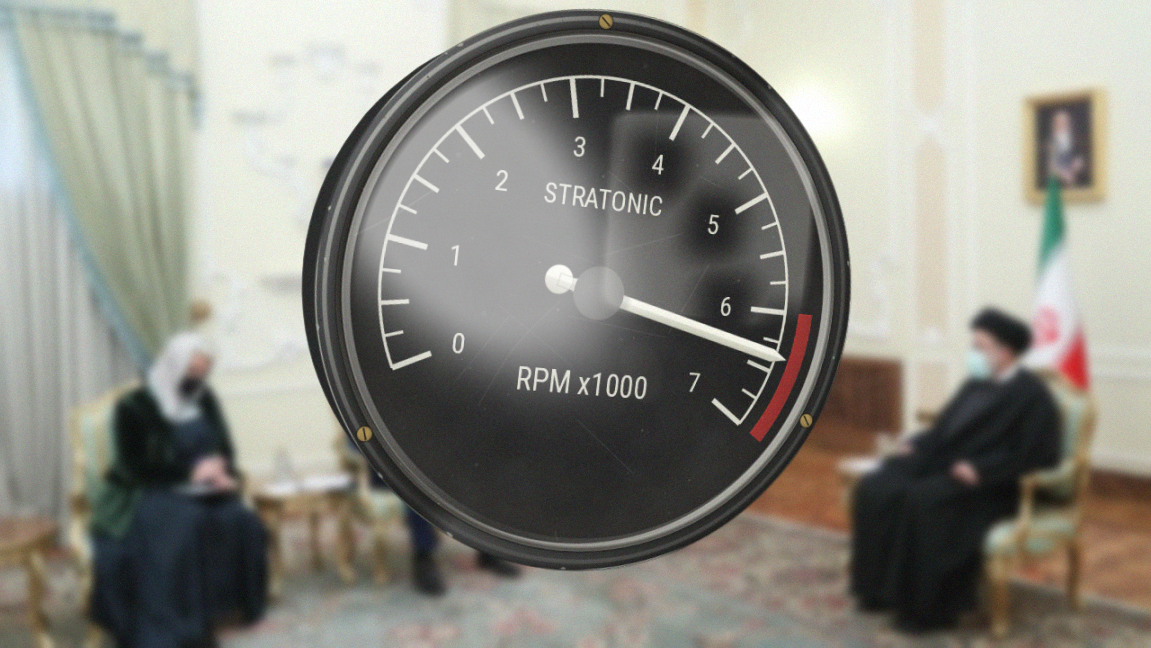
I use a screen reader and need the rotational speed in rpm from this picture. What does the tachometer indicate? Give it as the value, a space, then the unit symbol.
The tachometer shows 6375 rpm
